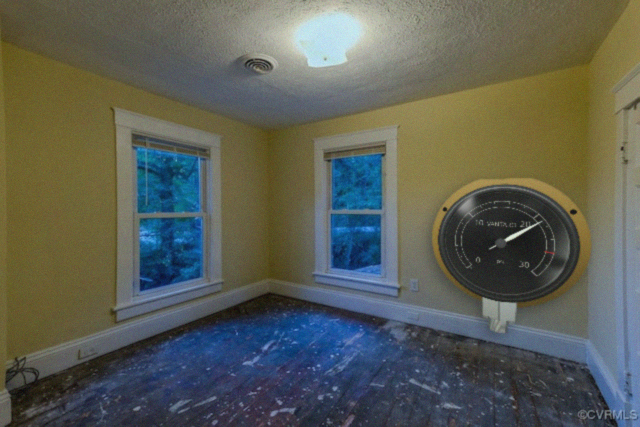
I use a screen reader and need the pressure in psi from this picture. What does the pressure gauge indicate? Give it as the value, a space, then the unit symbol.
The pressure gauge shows 21 psi
